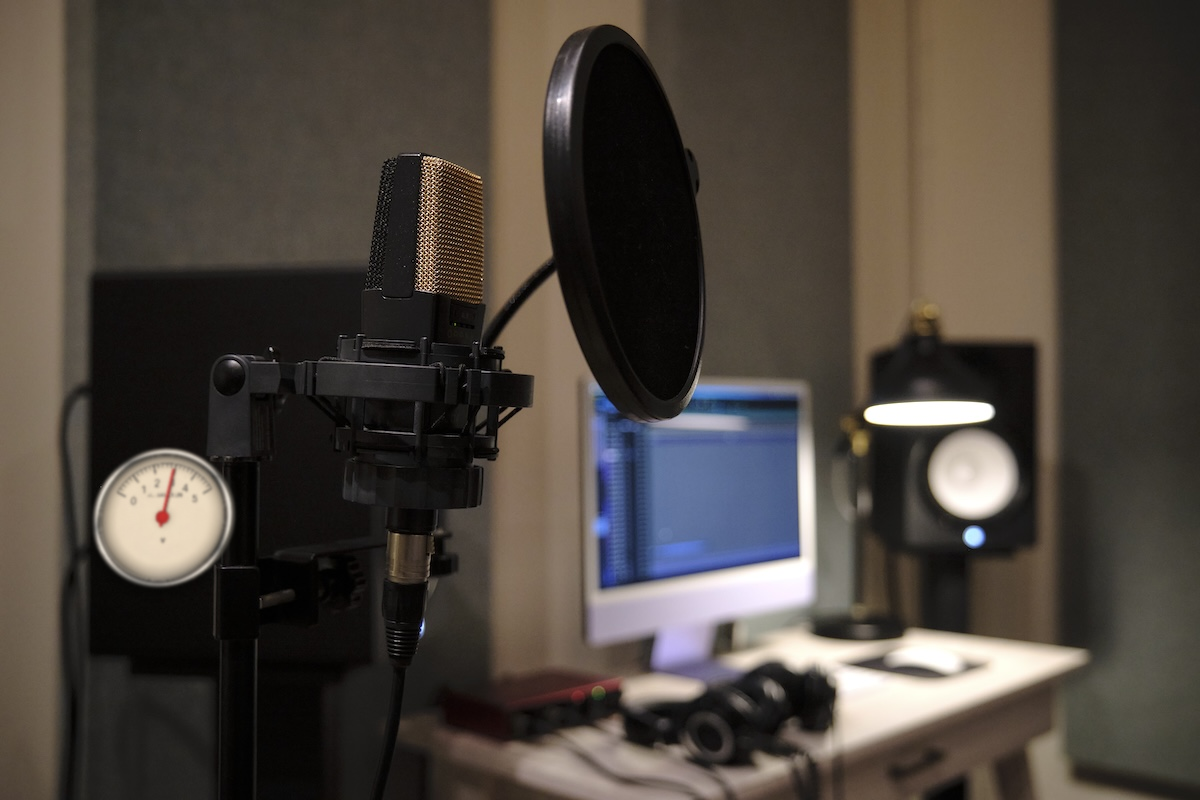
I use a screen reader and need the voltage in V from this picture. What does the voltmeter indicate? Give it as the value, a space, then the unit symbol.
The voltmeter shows 3 V
